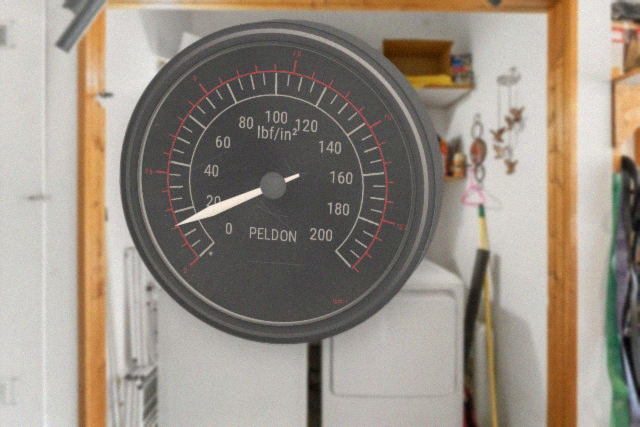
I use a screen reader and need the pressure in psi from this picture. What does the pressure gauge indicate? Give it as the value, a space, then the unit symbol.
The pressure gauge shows 15 psi
